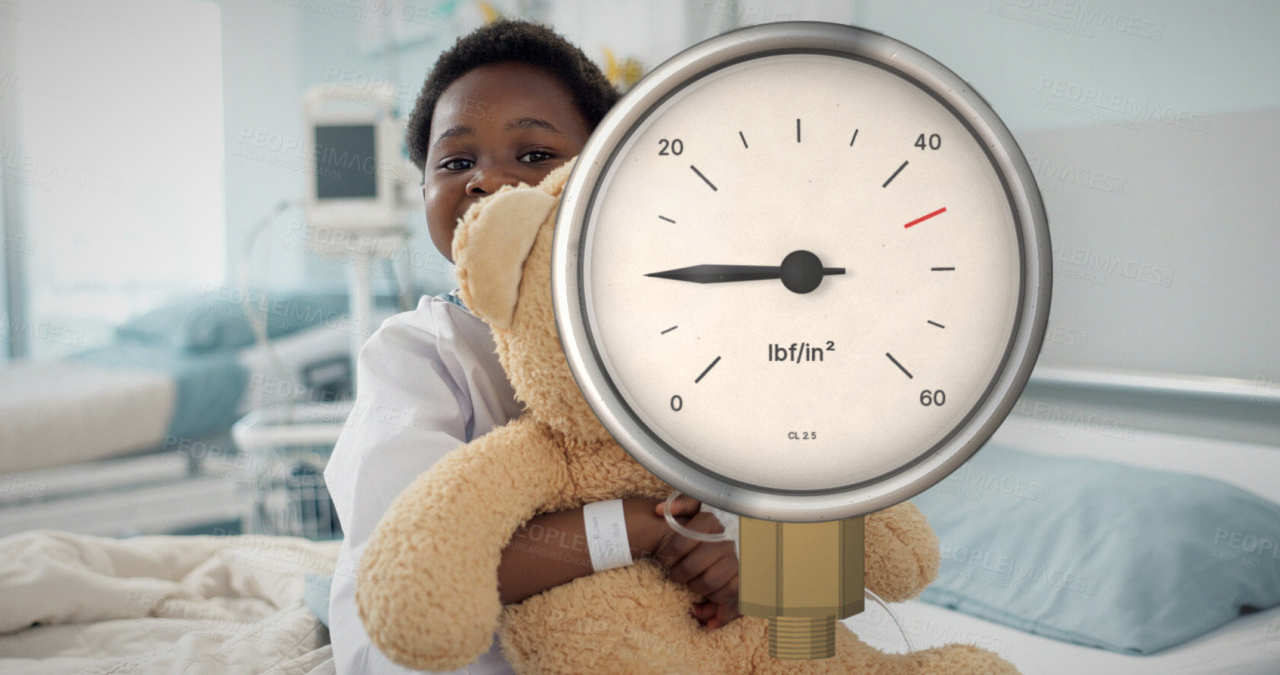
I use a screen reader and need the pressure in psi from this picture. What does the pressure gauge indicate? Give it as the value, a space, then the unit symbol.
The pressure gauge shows 10 psi
